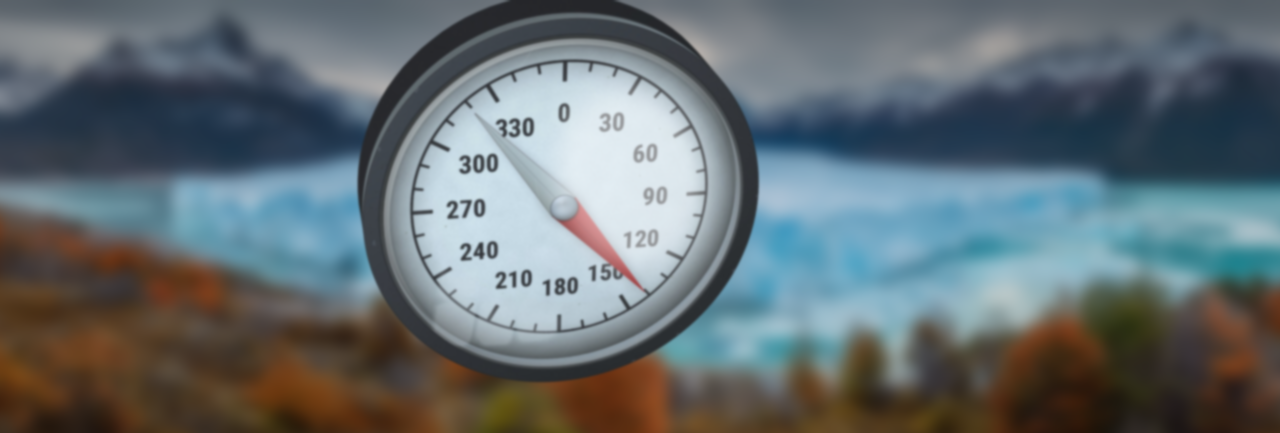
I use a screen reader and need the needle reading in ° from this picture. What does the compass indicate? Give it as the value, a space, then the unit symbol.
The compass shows 140 °
